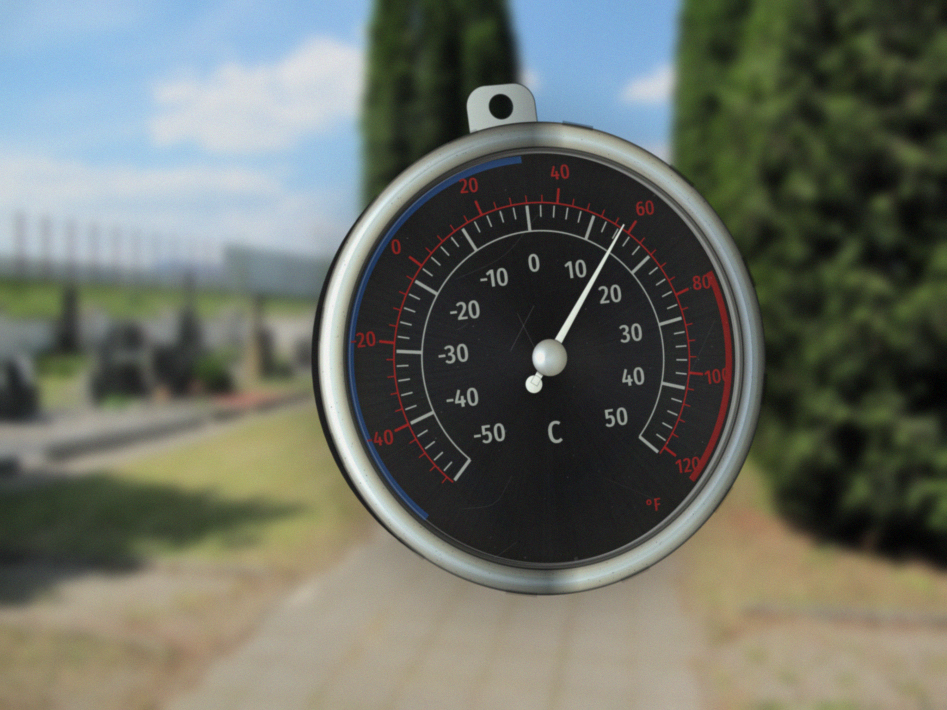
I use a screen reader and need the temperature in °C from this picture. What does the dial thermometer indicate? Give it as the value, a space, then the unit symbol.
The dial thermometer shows 14 °C
